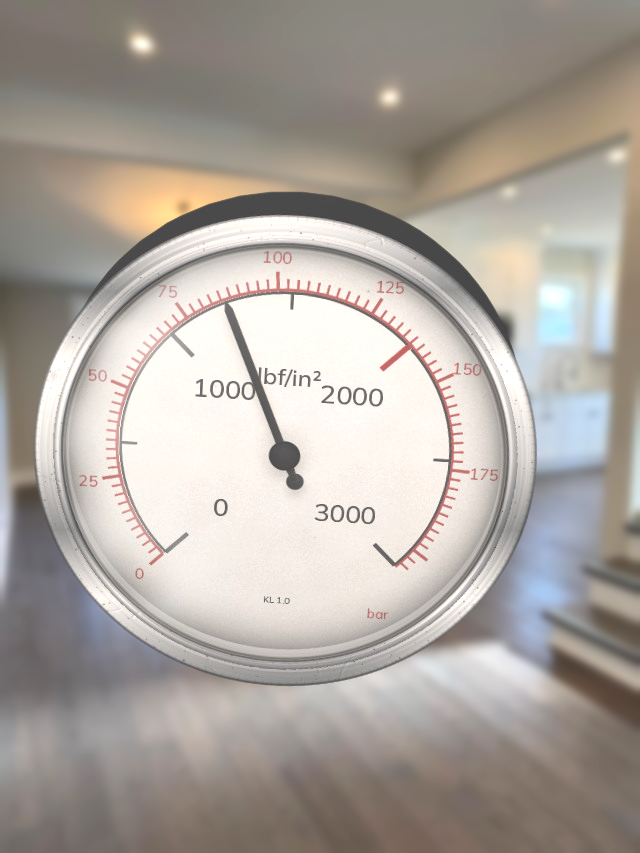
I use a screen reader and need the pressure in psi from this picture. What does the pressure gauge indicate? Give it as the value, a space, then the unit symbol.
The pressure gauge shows 1250 psi
